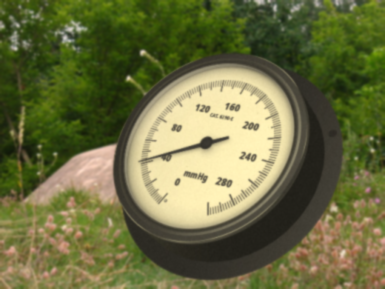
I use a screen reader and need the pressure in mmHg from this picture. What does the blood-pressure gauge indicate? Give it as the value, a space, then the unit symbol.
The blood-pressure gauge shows 40 mmHg
